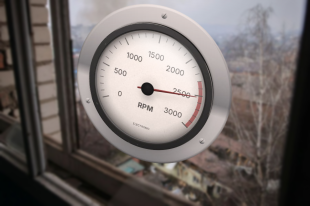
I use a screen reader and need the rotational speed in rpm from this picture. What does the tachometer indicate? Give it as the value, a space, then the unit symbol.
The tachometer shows 2500 rpm
